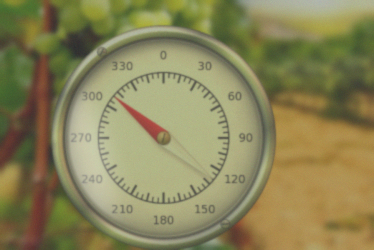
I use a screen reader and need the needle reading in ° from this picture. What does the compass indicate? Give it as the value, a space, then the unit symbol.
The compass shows 310 °
